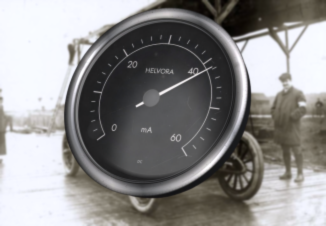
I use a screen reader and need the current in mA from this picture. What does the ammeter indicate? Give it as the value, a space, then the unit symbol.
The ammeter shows 42 mA
